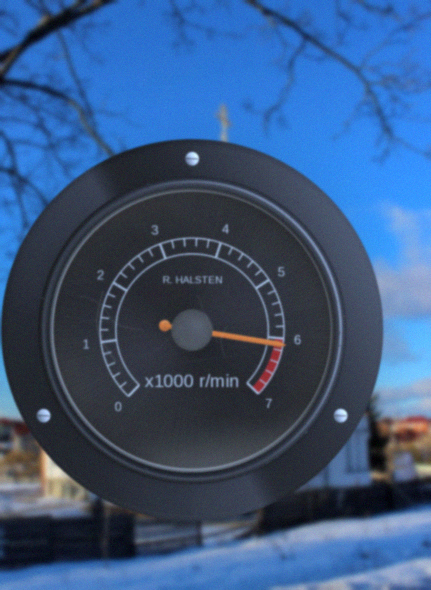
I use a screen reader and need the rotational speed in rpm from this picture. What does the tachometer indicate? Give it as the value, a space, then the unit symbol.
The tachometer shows 6100 rpm
